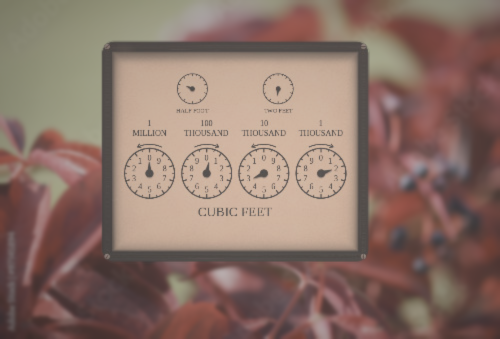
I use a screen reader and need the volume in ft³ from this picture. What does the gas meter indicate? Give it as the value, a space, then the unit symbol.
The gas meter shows 3200 ft³
